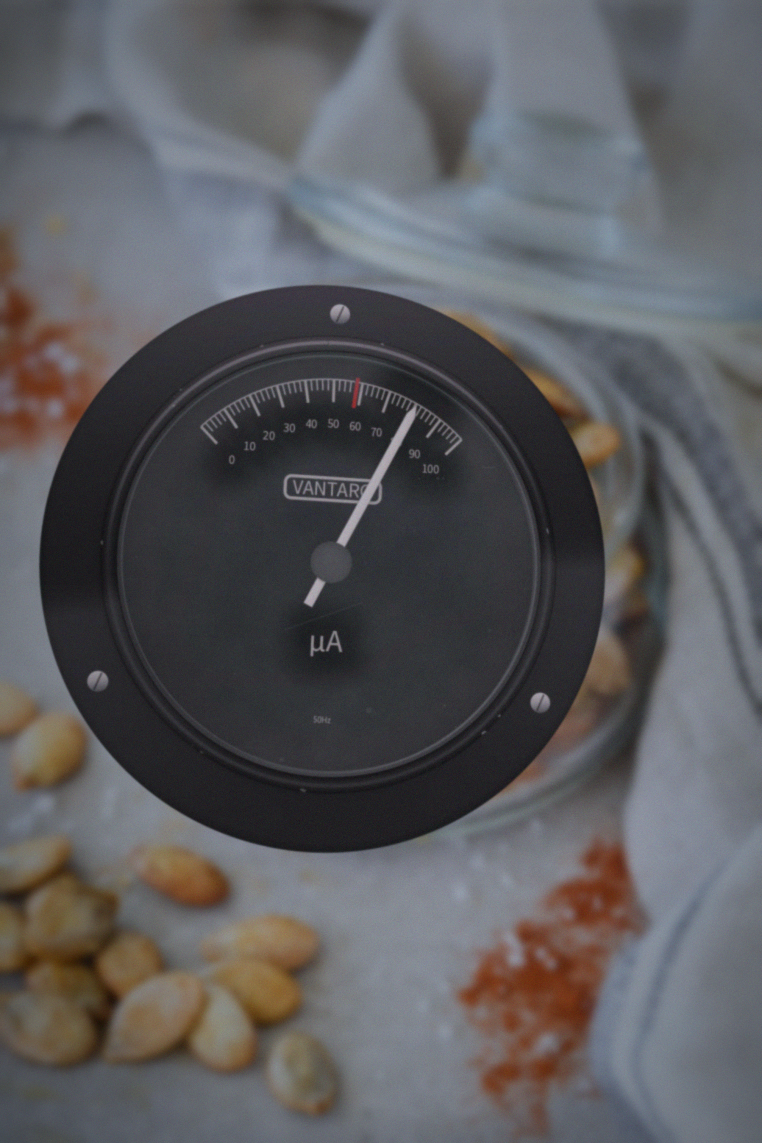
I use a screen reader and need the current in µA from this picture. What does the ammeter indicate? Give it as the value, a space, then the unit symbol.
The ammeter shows 80 µA
